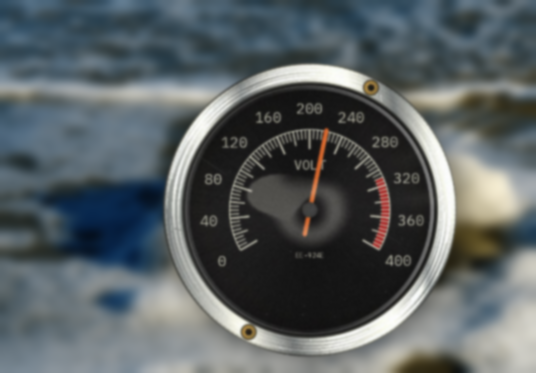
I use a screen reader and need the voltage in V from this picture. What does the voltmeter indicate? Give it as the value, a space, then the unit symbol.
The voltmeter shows 220 V
